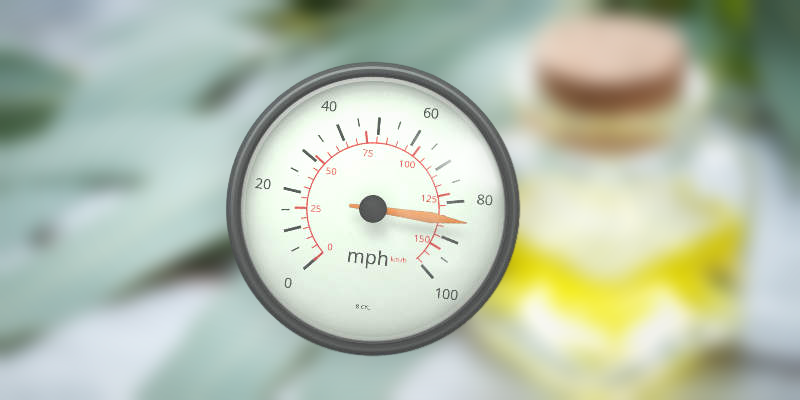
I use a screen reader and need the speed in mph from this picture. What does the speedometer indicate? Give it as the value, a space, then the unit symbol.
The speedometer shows 85 mph
